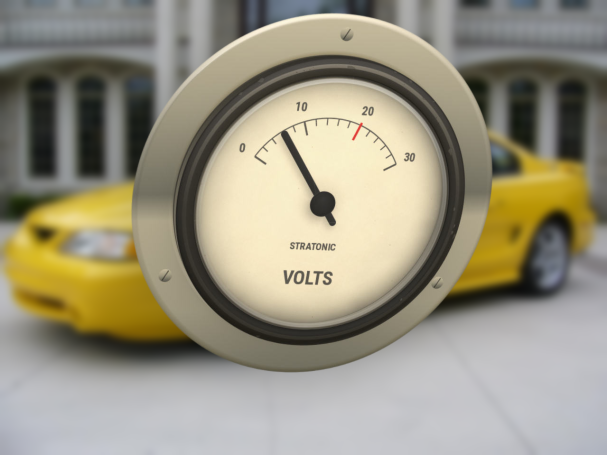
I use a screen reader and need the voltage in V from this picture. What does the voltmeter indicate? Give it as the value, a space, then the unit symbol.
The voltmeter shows 6 V
